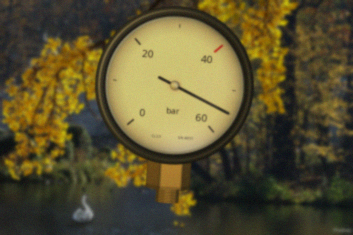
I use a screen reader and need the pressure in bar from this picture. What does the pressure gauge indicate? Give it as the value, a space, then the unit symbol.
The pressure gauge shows 55 bar
